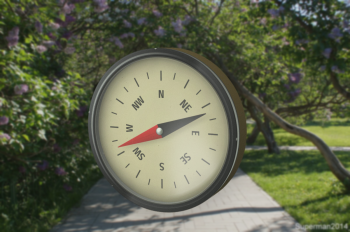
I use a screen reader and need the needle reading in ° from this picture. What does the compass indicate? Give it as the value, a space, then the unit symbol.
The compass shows 247.5 °
